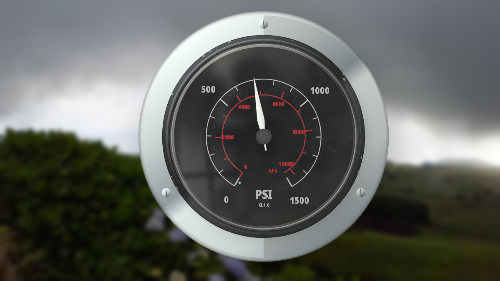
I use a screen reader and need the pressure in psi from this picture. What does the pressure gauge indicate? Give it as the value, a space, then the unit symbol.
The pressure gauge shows 700 psi
